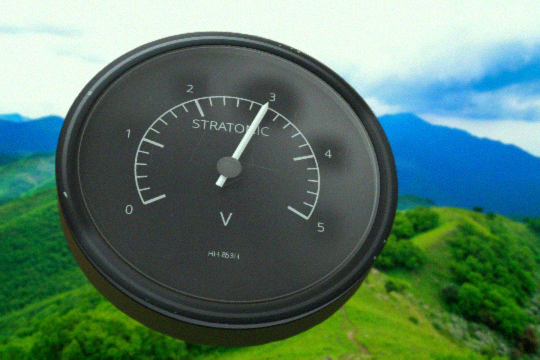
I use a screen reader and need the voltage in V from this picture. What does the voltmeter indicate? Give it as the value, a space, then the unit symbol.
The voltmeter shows 3 V
